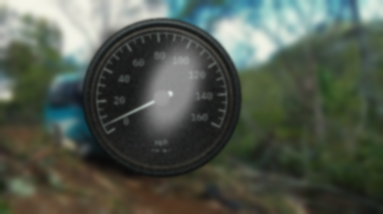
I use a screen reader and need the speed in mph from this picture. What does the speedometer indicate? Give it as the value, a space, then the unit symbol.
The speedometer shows 5 mph
